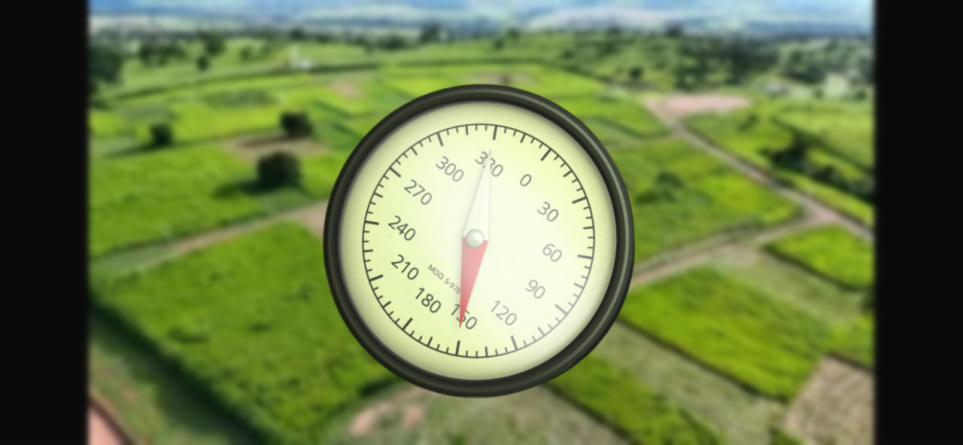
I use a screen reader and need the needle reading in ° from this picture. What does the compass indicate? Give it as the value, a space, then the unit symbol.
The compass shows 150 °
